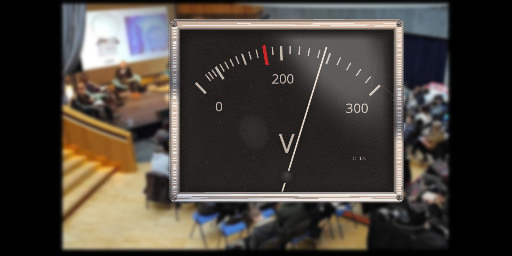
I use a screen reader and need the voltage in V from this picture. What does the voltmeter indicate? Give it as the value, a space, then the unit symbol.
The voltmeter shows 245 V
